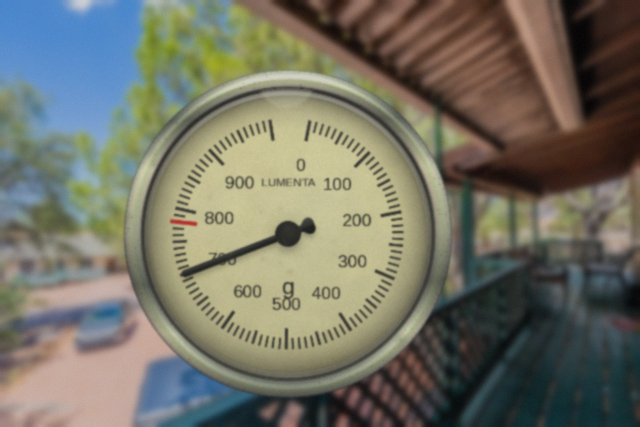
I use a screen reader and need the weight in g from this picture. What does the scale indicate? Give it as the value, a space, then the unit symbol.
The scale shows 700 g
